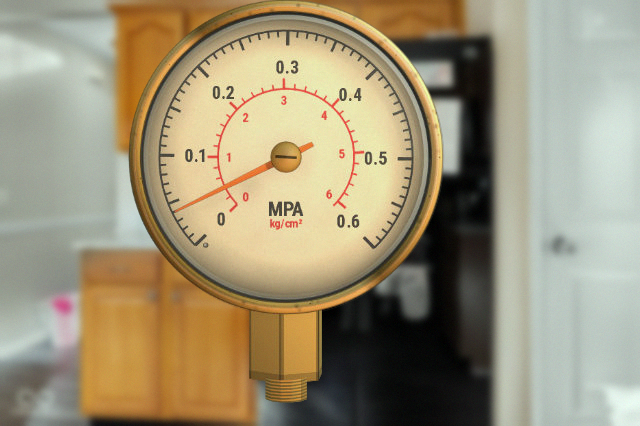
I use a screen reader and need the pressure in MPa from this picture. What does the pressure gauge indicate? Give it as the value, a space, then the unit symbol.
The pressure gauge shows 0.04 MPa
